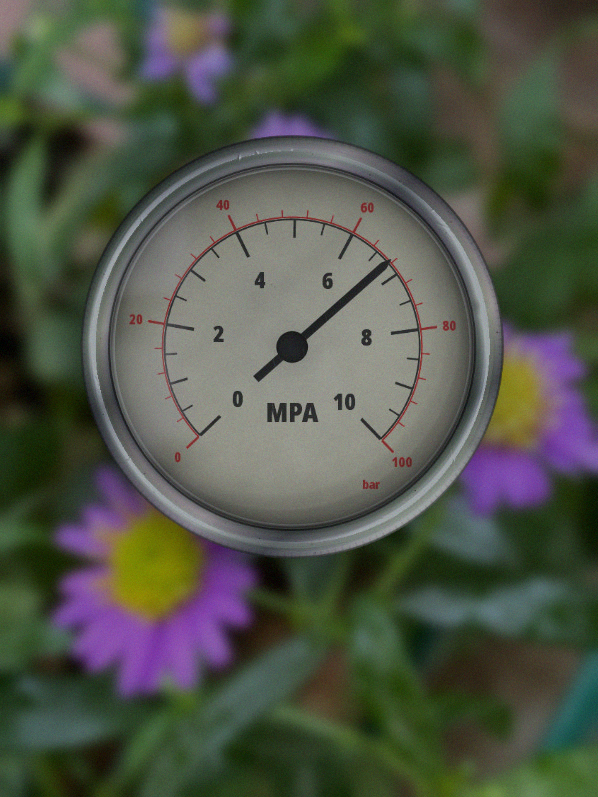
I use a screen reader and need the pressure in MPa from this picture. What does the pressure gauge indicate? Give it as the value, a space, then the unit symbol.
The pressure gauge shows 6.75 MPa
